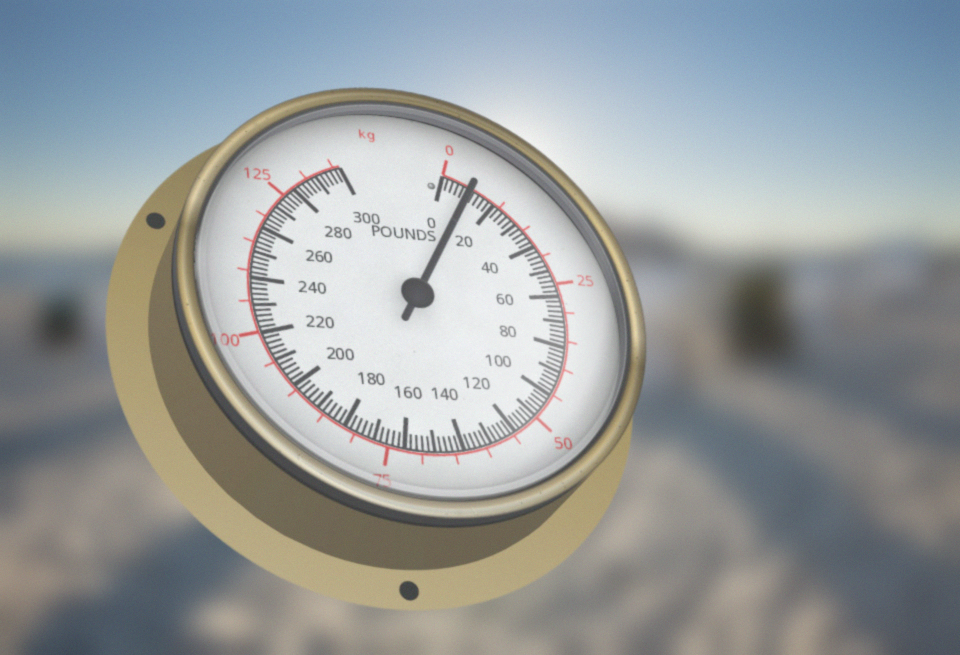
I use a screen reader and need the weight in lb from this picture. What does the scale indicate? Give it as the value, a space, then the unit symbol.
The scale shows 10 lb
